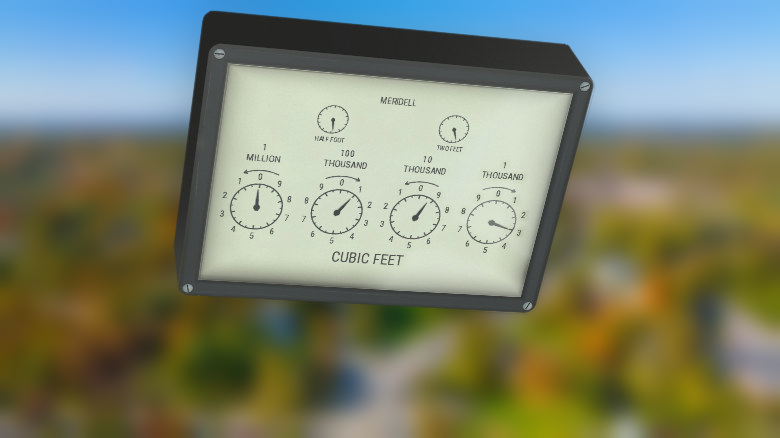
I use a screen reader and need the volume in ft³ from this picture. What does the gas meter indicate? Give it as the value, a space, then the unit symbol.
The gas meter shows 9300 ft³
